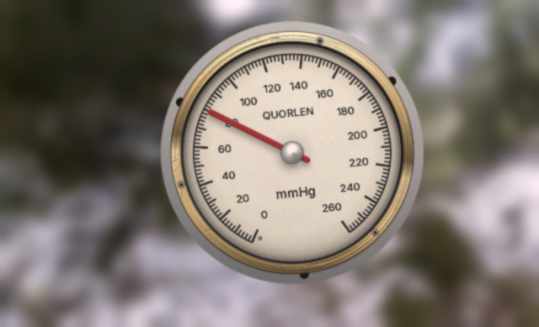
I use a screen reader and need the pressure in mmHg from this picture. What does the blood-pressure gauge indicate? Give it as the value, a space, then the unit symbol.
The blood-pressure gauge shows 80 mmHg
